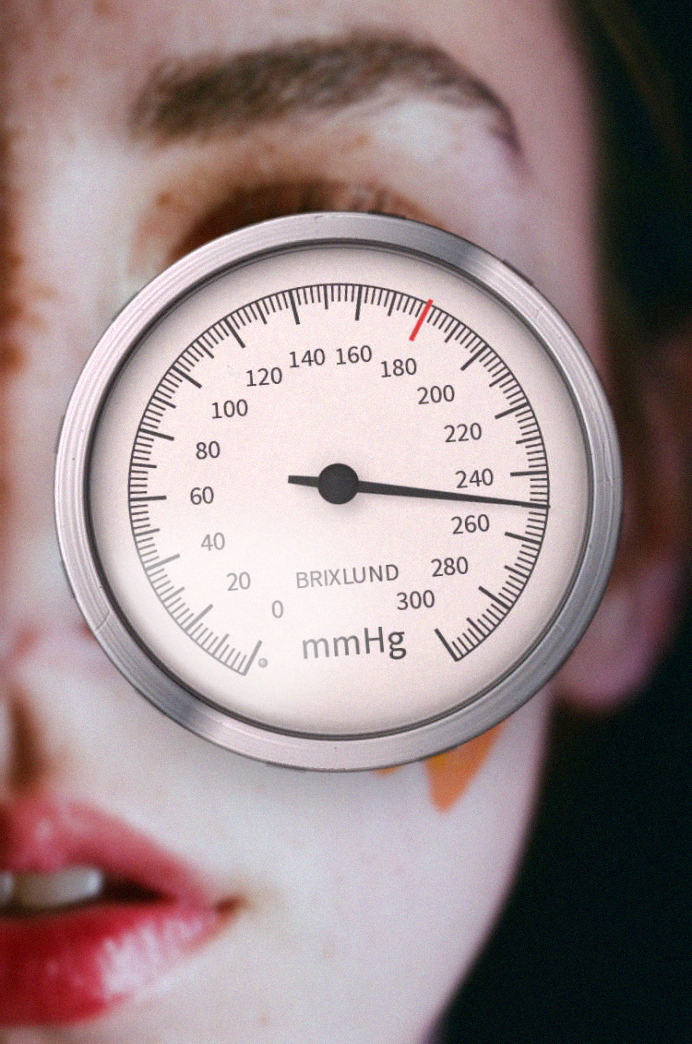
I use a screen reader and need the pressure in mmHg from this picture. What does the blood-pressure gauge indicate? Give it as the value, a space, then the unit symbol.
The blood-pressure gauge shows 250 mmHg
